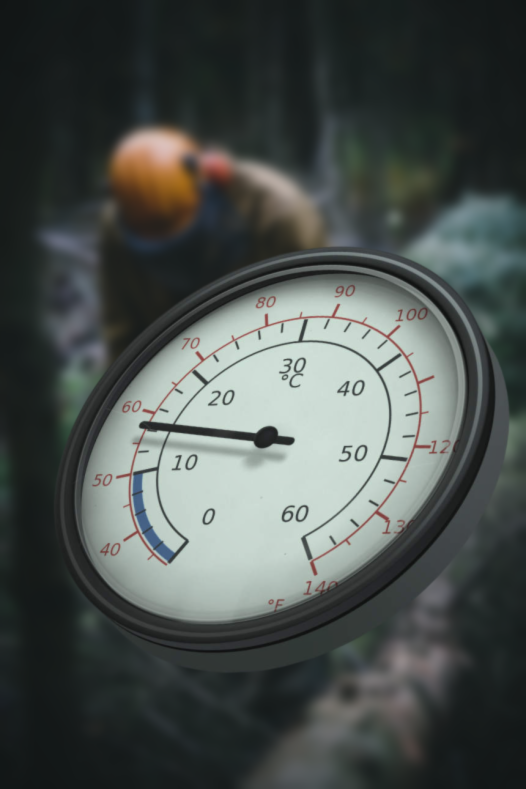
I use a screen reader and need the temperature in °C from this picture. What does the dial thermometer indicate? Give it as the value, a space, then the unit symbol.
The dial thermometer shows 14 °C
